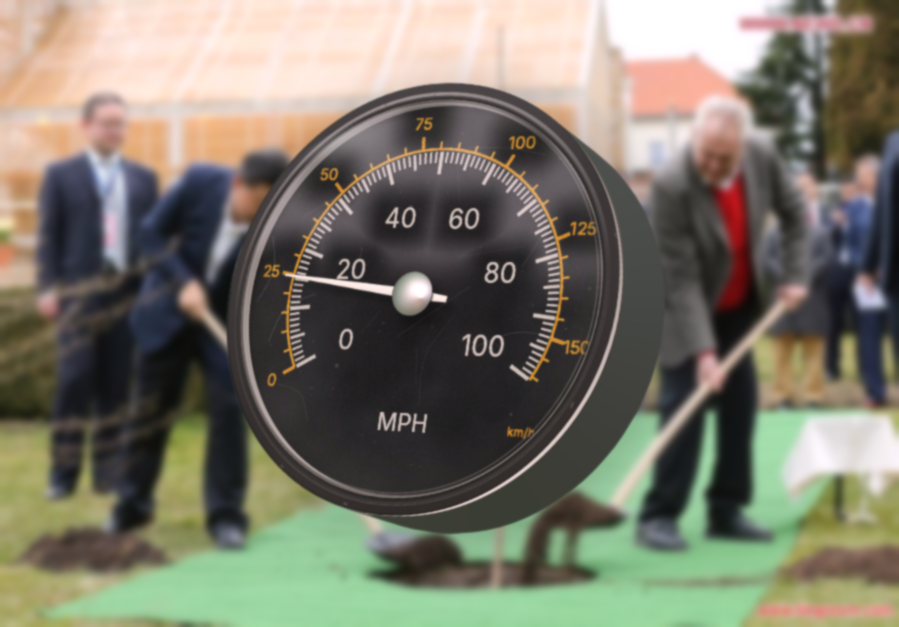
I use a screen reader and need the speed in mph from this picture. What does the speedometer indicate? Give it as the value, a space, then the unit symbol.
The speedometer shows 15 mph
